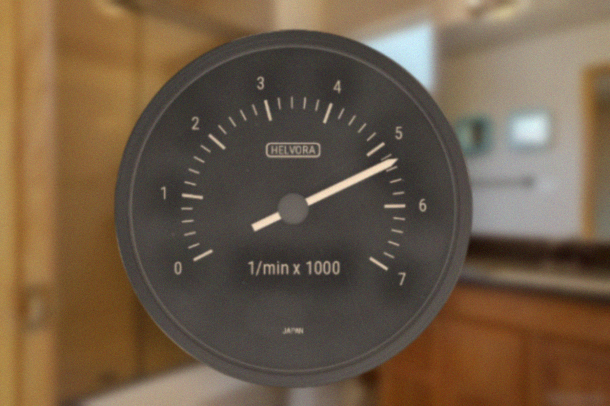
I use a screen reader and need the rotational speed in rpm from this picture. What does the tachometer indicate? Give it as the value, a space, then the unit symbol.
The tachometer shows 5300 rpm
